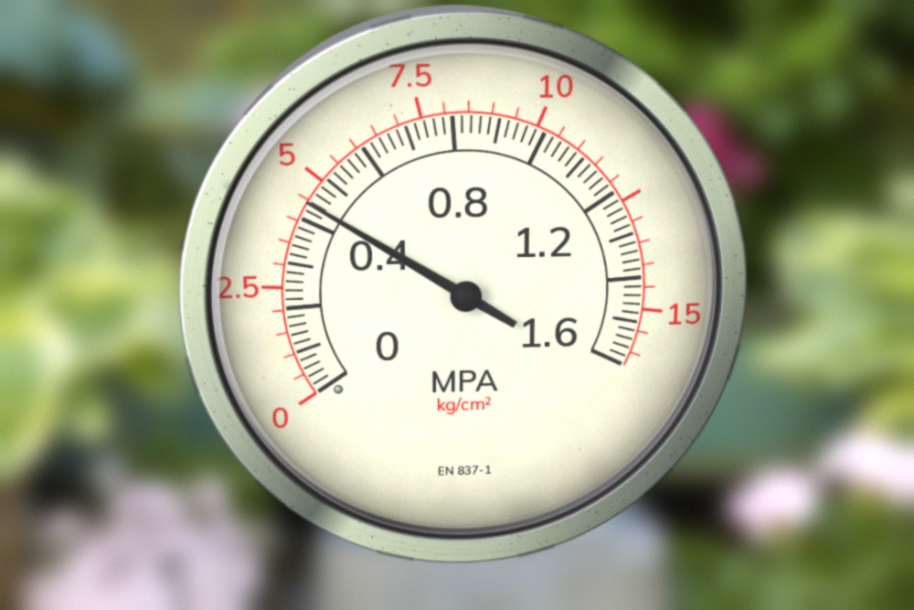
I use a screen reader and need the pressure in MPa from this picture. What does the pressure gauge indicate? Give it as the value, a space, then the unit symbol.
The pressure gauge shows 0.44 MPa
